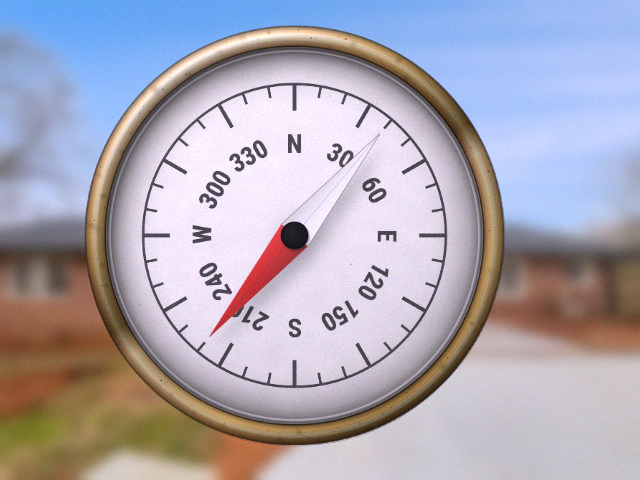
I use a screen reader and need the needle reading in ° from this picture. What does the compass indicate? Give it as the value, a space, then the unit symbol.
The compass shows 220 °
